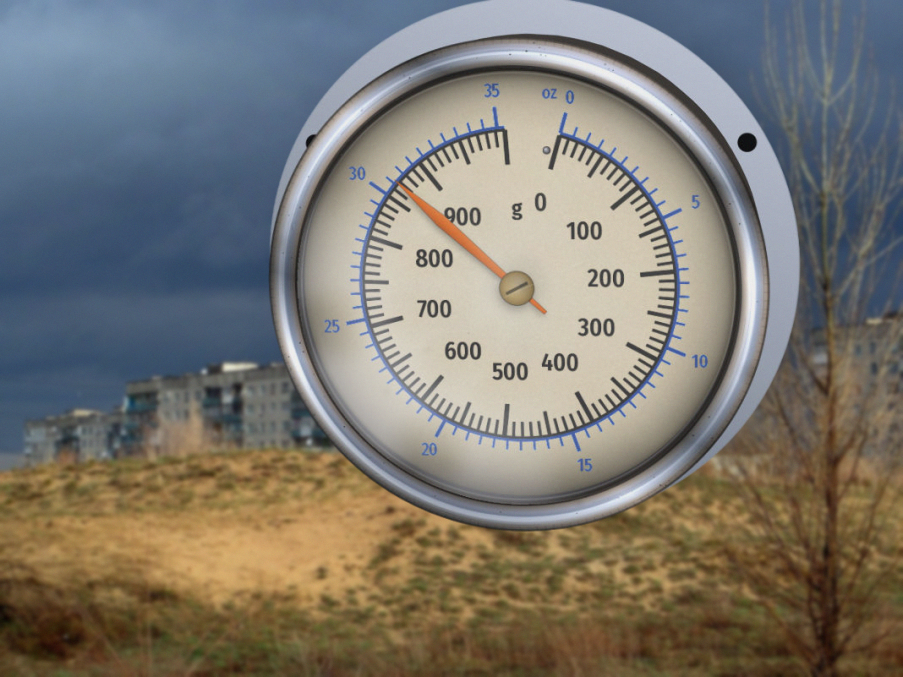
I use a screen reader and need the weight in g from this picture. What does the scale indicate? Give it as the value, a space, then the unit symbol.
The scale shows 870 g
